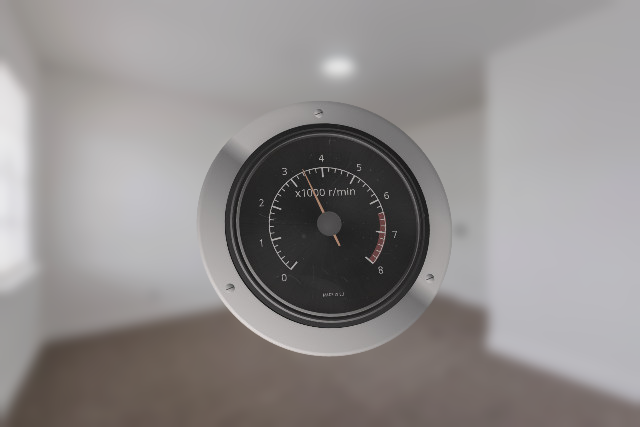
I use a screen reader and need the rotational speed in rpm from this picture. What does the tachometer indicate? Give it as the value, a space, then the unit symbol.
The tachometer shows 3400 rpm
